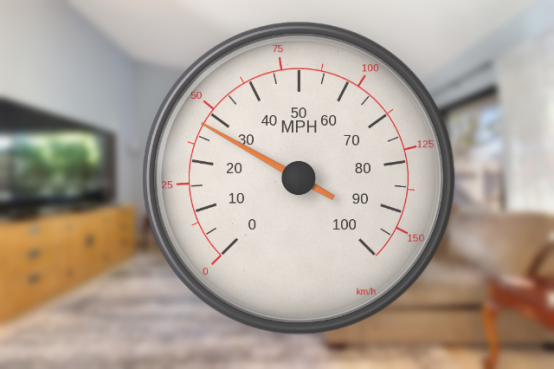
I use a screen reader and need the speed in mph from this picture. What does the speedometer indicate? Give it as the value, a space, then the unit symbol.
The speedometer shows 27.5 mph
